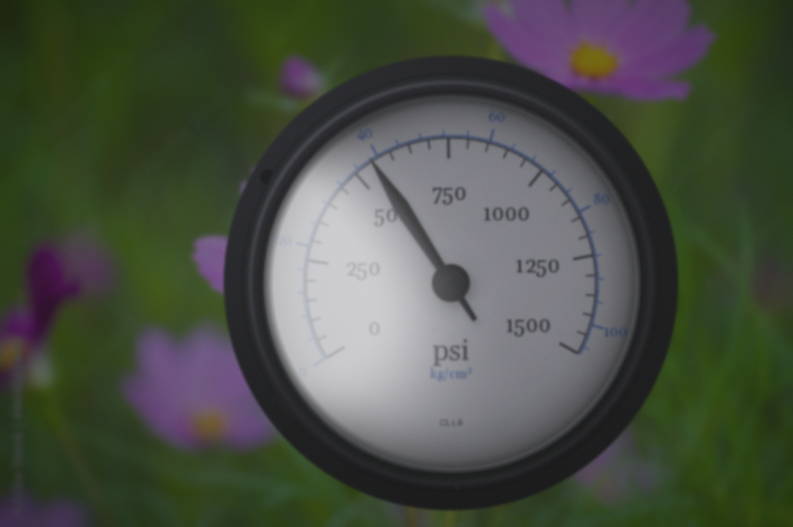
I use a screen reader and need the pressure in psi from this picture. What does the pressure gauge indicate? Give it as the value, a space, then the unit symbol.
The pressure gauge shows 550 psi
